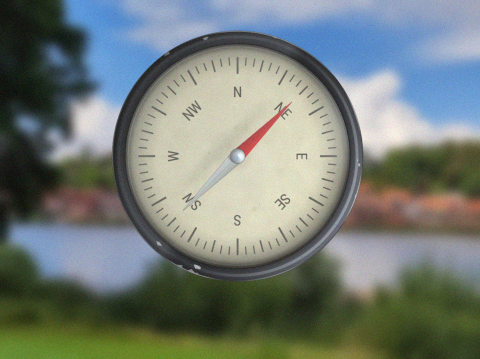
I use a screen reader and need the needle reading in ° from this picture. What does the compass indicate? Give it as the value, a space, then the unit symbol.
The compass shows 45 °
